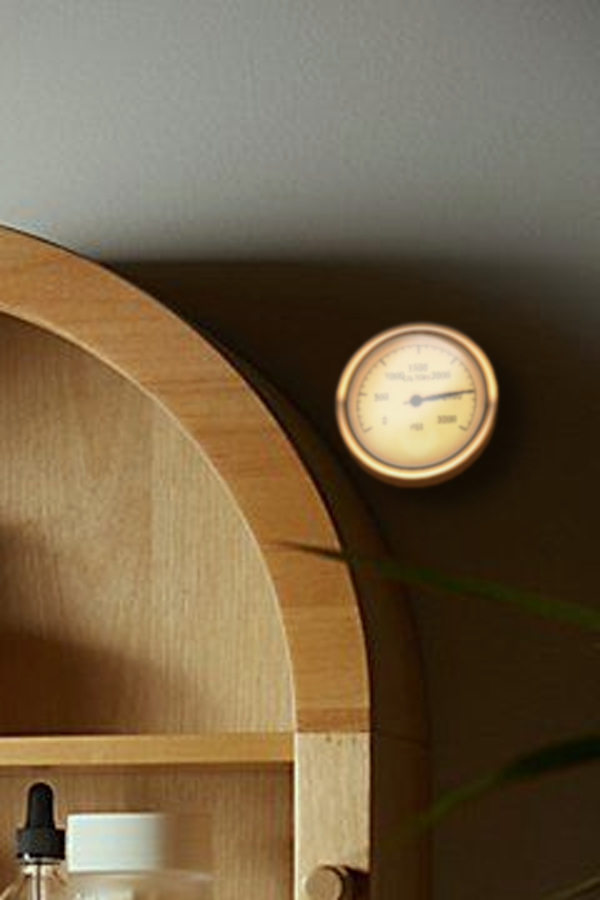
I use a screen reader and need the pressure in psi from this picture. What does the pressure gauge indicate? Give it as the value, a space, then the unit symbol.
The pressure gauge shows 2500 psi
